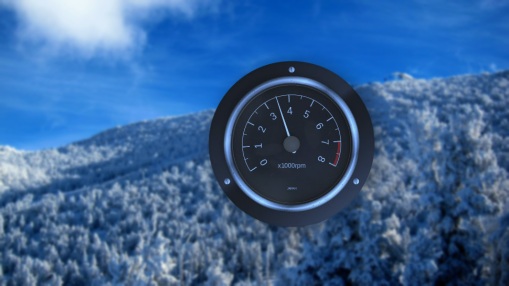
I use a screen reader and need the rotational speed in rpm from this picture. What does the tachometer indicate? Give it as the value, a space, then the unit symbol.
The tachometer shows 3500 rpm
